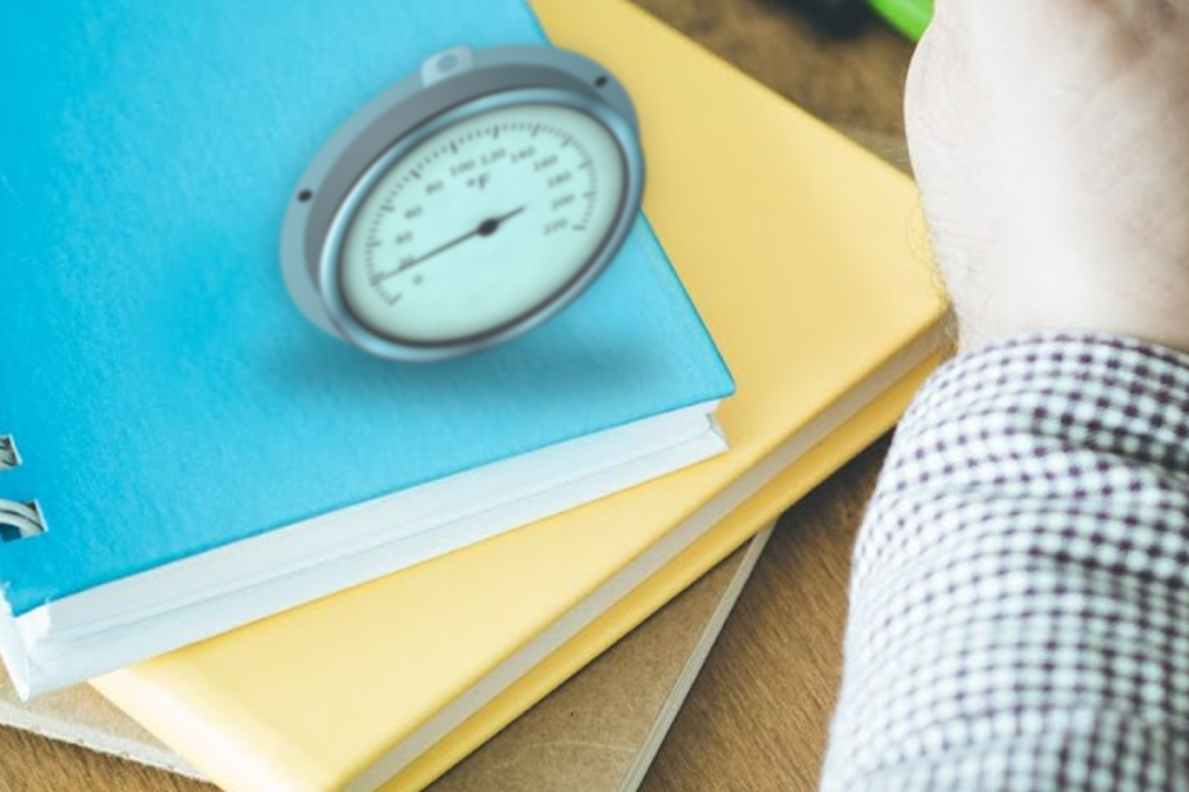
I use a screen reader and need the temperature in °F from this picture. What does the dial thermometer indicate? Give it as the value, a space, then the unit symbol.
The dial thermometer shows 20 °F
